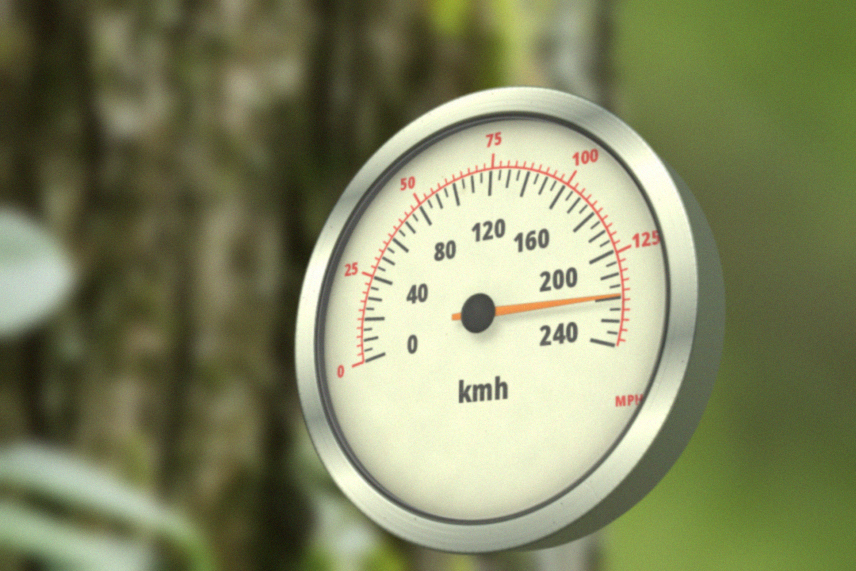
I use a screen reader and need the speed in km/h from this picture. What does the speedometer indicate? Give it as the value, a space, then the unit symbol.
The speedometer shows 220 km/h
